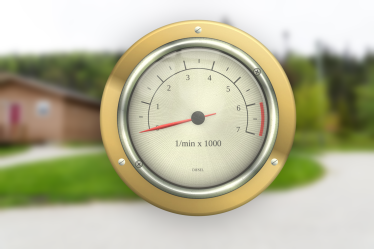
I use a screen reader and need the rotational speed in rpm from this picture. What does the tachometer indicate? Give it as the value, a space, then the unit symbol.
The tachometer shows 0 rpm
